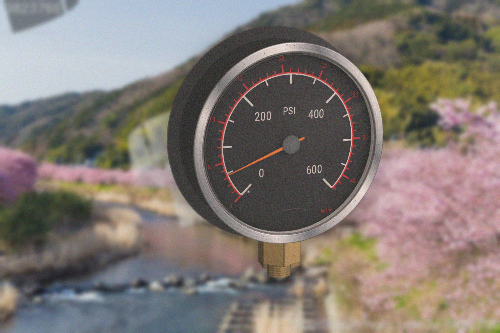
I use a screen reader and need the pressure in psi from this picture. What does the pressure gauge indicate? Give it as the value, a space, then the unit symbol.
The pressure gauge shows 50 psi
